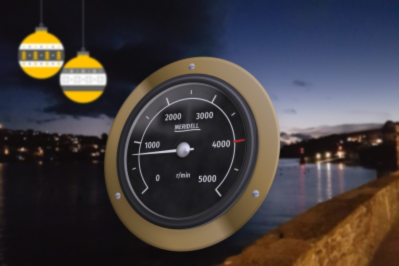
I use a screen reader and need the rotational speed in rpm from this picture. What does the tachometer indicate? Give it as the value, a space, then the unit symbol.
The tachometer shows 750 rpm
